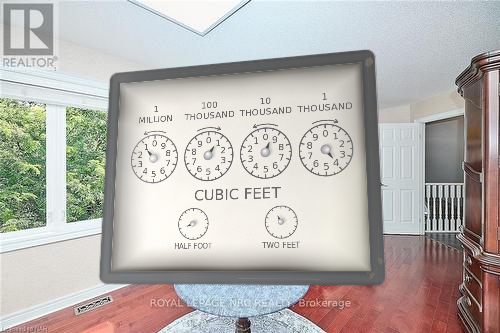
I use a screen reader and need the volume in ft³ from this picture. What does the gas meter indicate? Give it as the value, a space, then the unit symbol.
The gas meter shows 109400 ft³
